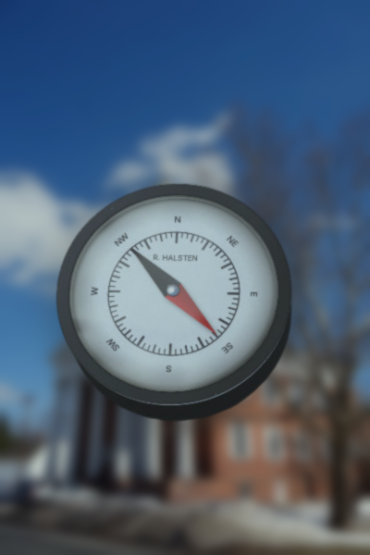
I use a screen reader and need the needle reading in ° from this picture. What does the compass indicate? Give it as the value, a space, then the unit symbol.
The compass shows 135 °
